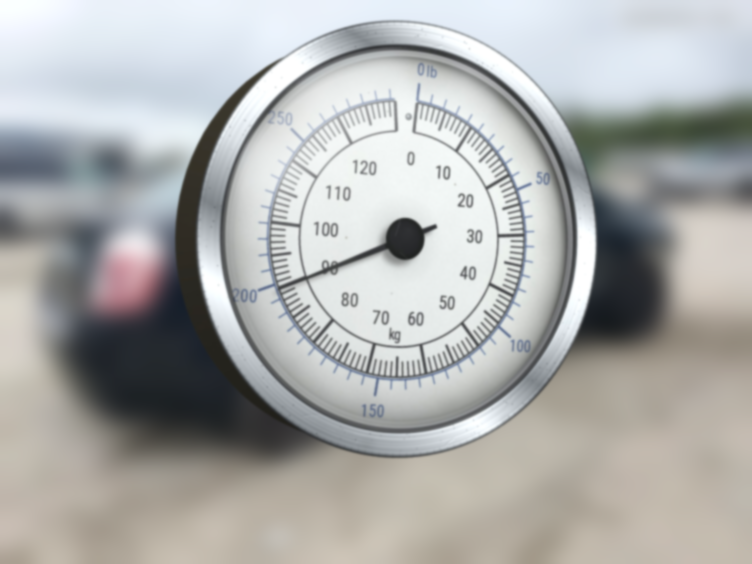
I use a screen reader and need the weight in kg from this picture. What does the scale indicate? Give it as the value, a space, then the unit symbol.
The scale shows 90 kg
